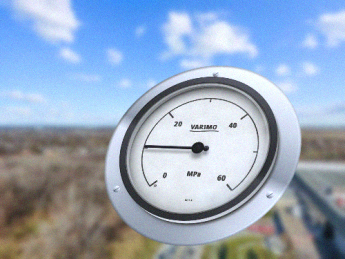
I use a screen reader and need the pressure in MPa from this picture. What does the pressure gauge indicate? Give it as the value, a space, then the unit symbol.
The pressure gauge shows 10 MPa
